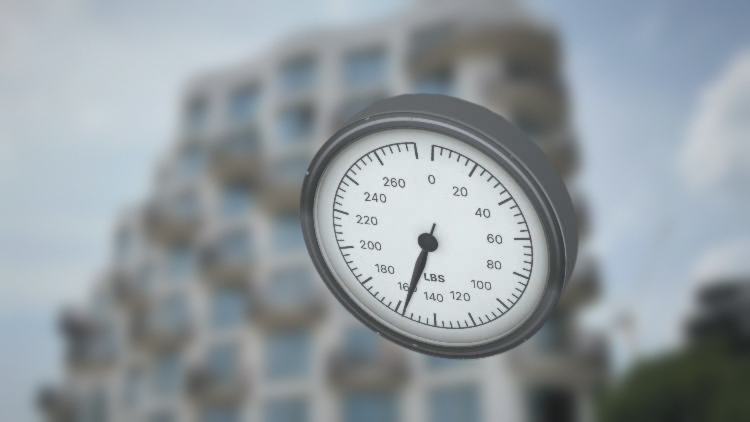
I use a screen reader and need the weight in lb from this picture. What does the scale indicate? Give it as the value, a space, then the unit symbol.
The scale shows 156 lb
